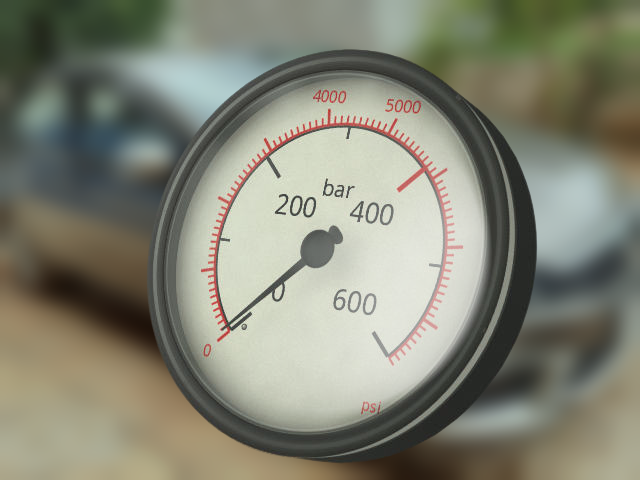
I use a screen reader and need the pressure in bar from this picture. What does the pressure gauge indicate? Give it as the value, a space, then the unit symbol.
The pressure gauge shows 0 bar
